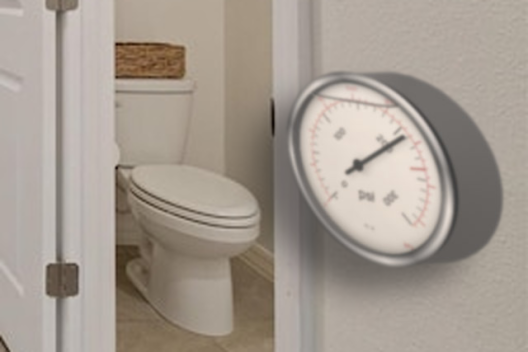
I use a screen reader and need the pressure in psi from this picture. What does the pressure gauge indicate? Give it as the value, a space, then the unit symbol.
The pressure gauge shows 210 psi
